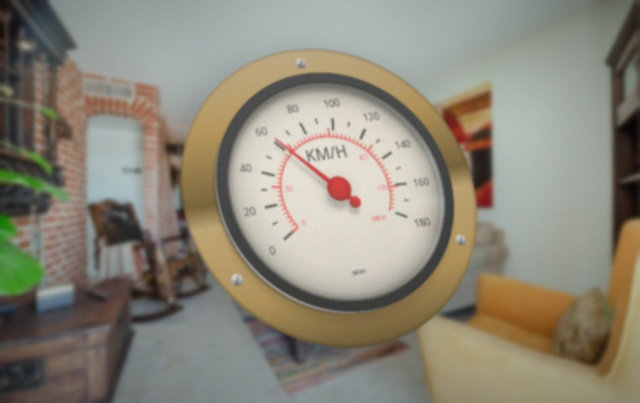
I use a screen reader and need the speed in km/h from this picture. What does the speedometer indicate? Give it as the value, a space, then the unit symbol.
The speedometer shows 60 km/h
